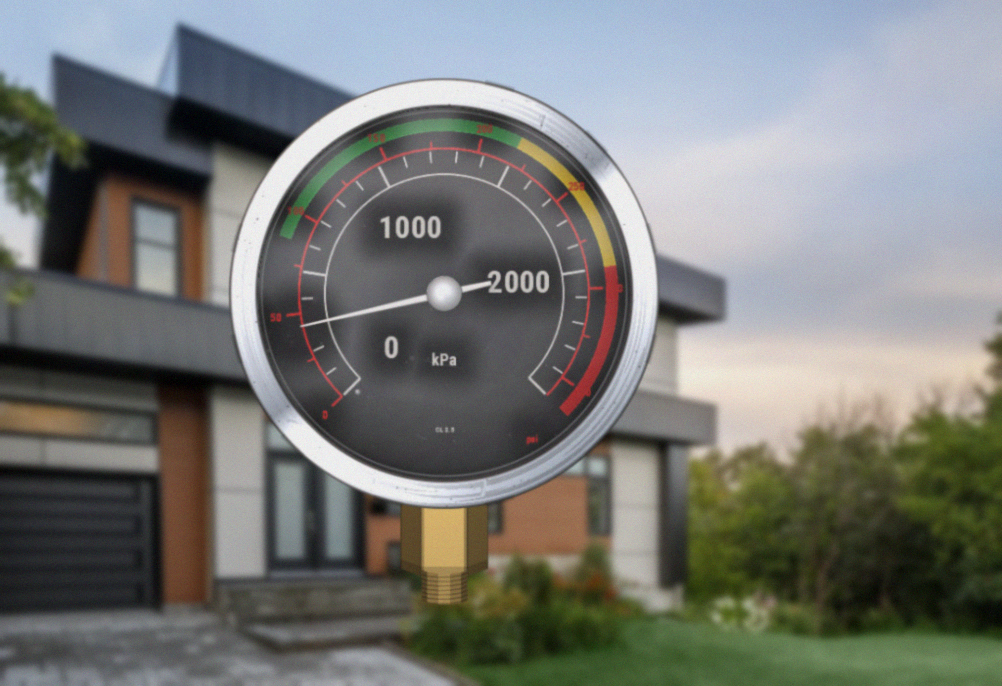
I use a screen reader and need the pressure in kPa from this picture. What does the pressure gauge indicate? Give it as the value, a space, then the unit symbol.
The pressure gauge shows 300 kPa
